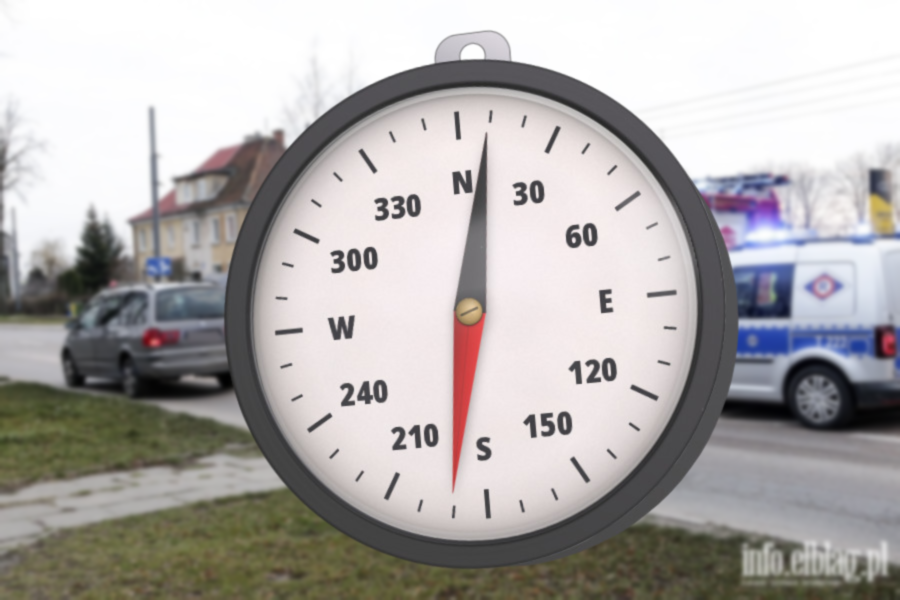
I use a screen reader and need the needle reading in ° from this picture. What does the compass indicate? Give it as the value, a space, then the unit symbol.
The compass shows 190 °
